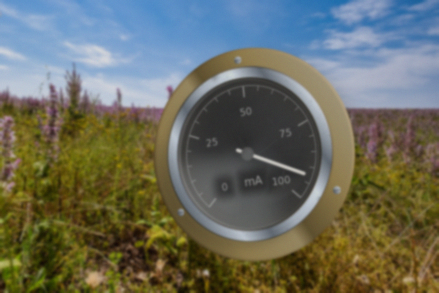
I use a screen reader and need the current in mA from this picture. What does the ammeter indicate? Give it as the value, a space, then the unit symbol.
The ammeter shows 92.5 mA
